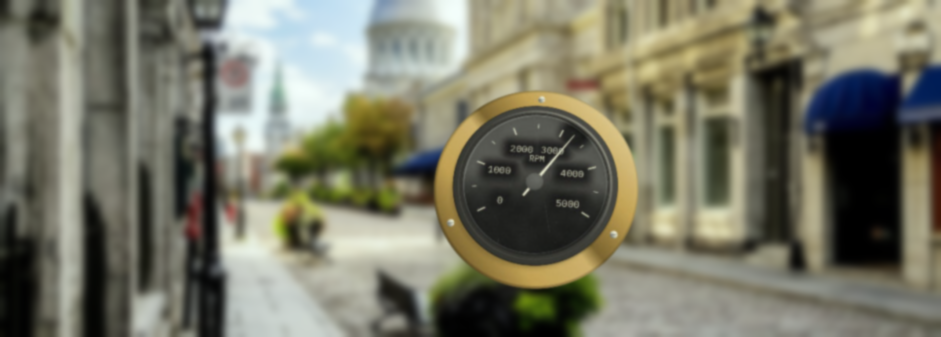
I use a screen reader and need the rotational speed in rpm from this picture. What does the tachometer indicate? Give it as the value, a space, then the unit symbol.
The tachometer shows 3250 rpm
